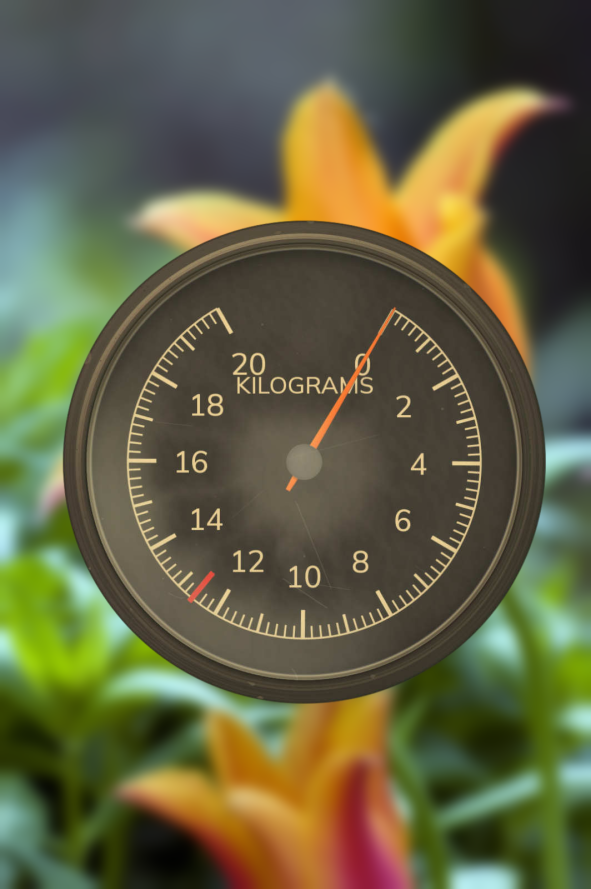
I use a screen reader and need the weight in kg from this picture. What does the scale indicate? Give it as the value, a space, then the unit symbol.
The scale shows 0 kg
